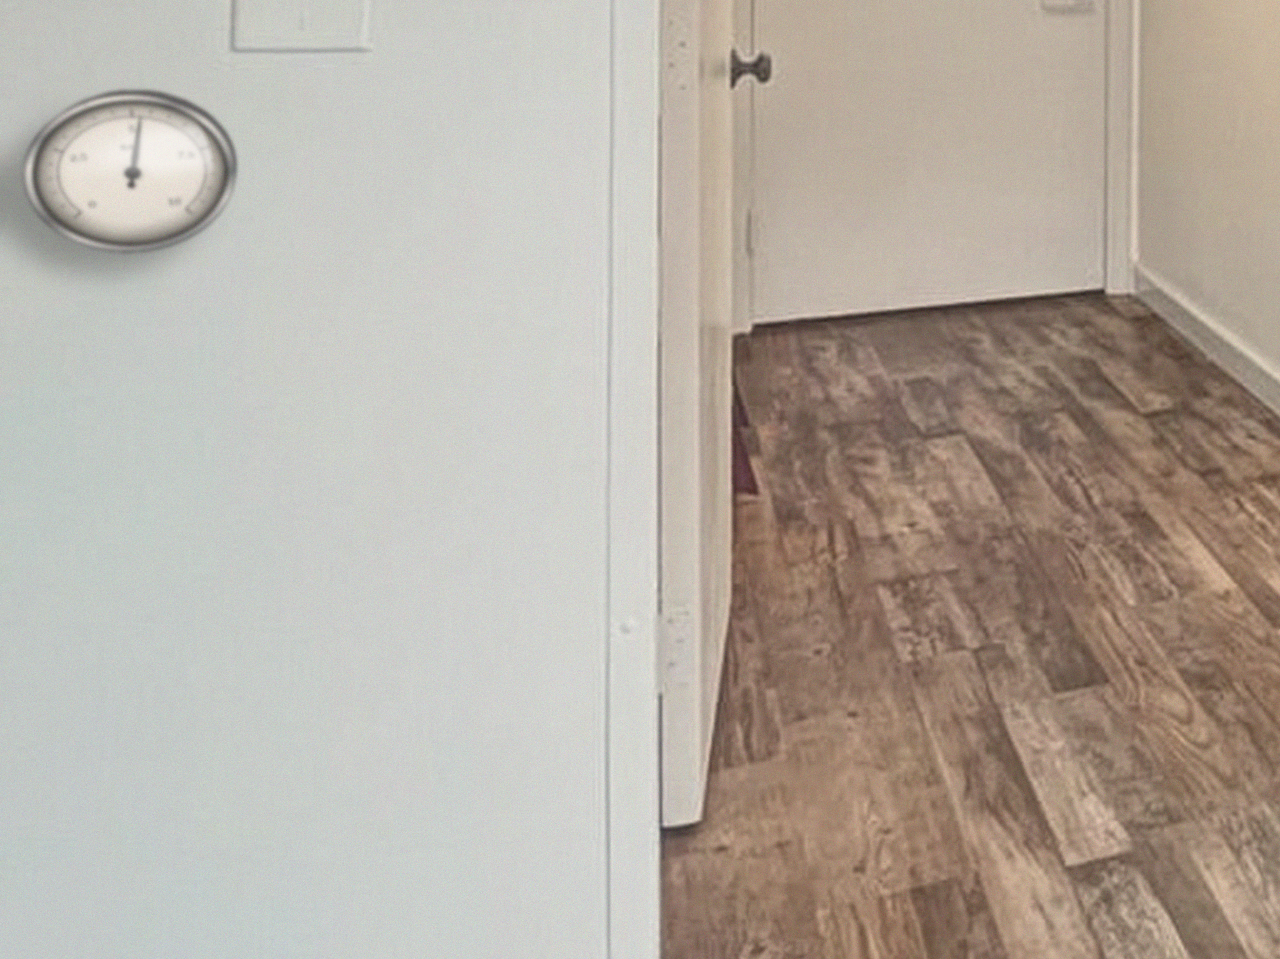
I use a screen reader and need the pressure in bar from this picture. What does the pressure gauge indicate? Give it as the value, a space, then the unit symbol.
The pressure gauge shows 5.25 bar
